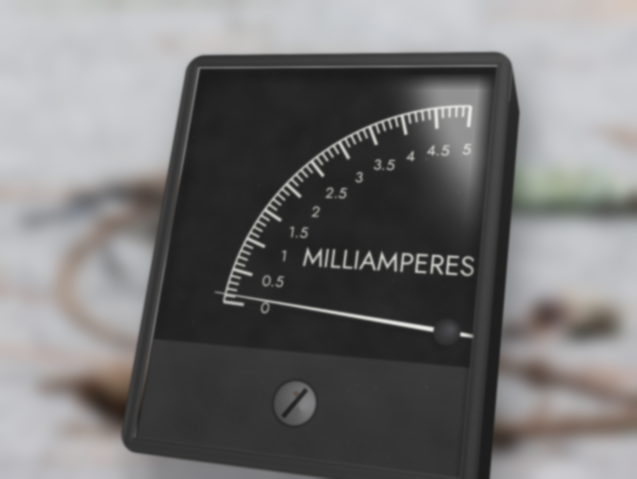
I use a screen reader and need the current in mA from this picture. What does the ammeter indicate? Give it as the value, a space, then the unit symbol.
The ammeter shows 0.1 mA
